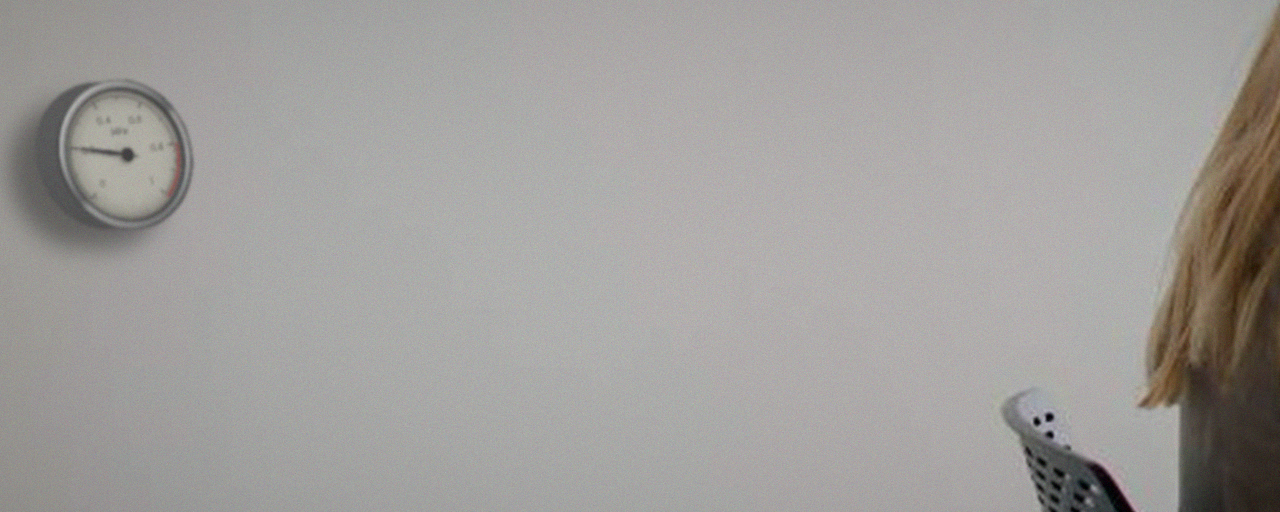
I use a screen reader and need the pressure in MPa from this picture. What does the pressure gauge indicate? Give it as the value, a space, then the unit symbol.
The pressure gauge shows 0.2 MPa
